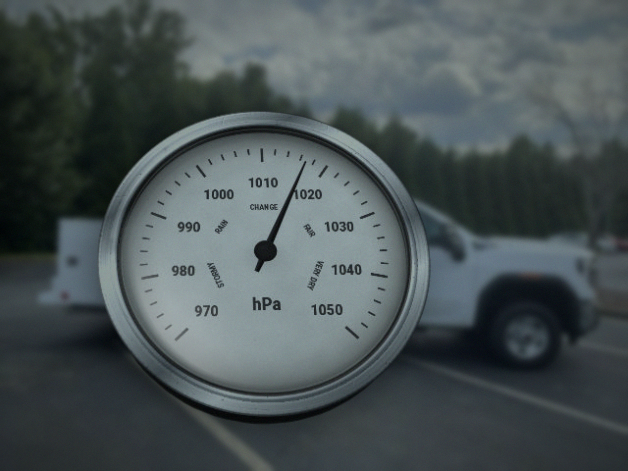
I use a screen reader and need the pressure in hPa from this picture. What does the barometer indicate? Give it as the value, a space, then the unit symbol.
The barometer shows 1017 hPa
